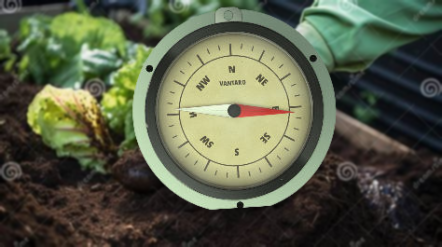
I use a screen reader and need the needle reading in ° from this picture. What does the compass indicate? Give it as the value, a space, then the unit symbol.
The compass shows 95 °
